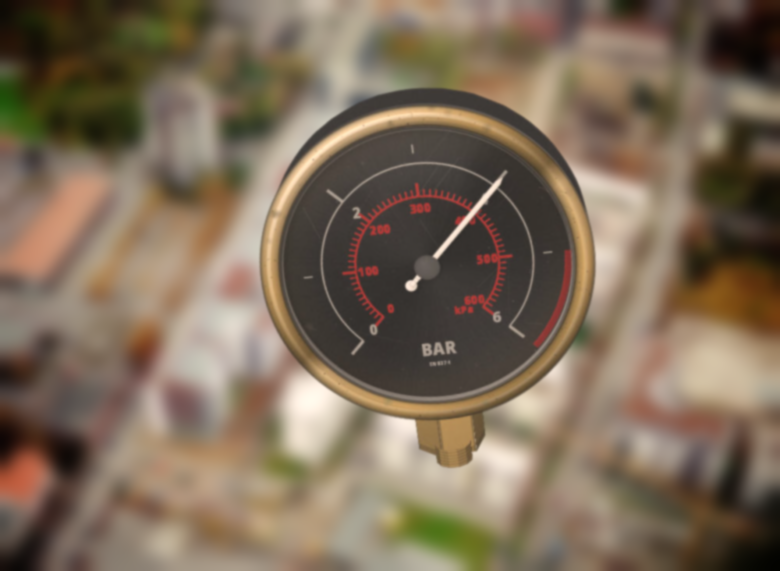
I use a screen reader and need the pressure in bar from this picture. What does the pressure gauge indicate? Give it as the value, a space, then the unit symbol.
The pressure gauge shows 4 bar
